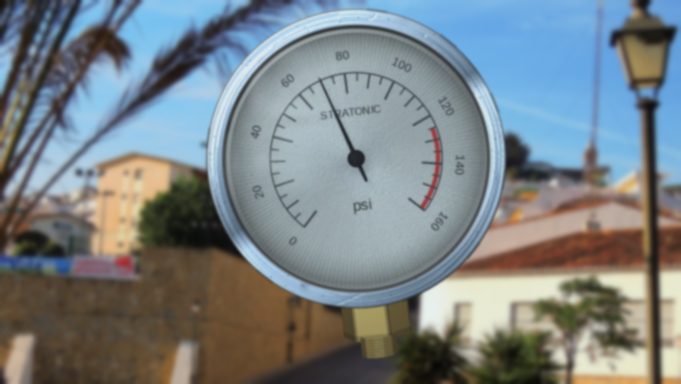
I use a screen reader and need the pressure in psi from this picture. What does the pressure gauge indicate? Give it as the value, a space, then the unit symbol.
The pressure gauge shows 70 psi
